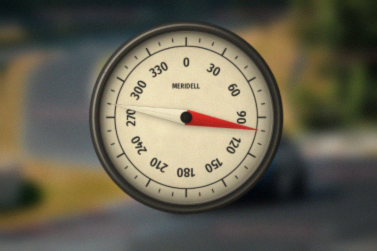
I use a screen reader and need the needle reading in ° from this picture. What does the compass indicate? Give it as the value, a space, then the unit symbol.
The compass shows 100 °
